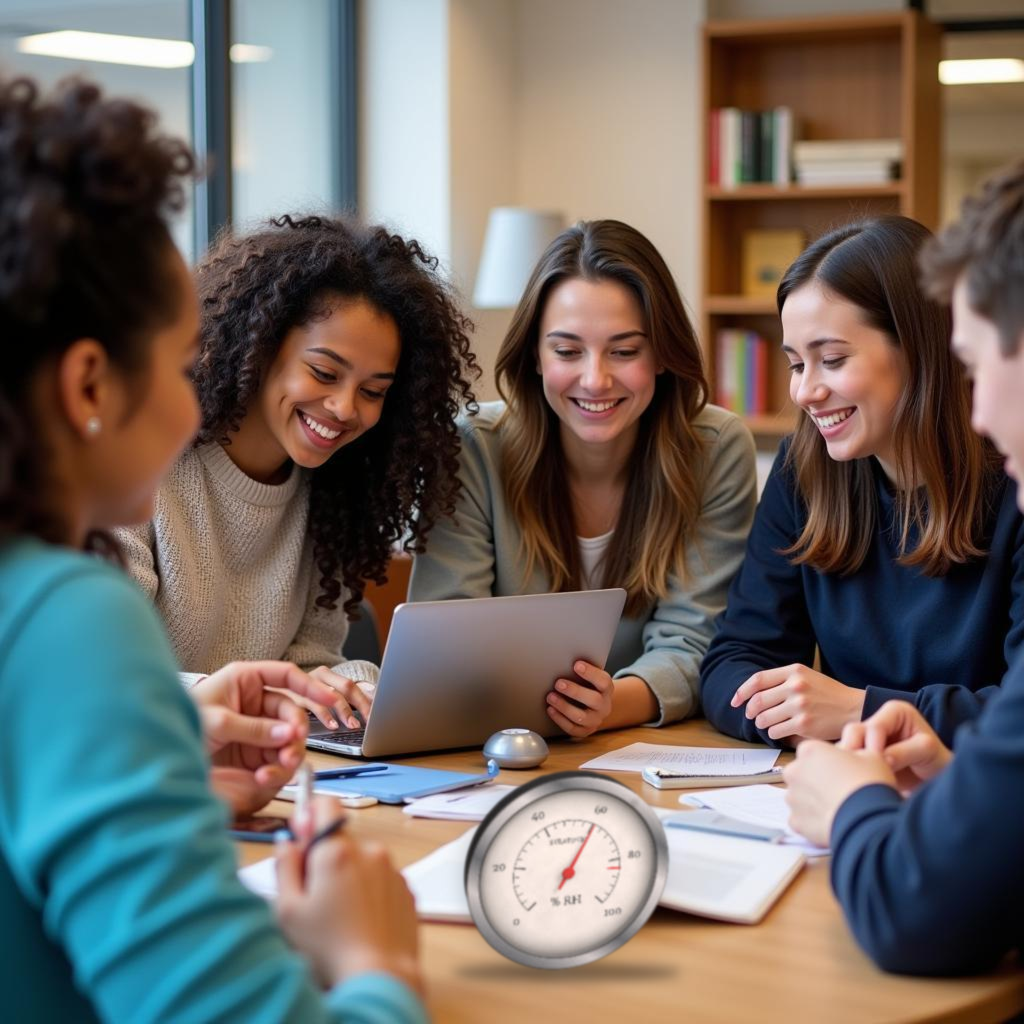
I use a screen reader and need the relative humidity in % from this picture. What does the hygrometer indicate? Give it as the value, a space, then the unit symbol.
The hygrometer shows 60 %
